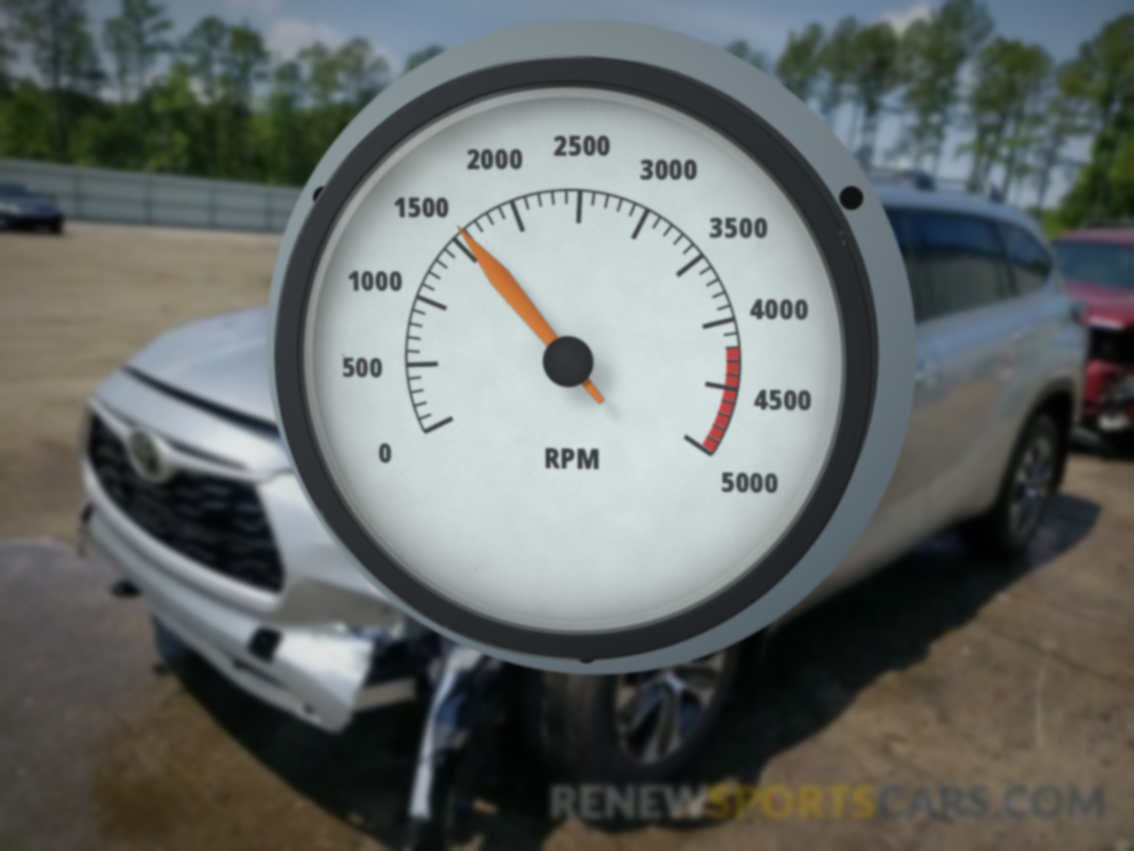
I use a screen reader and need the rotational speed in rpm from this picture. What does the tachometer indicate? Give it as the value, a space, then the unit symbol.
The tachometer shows 1600 rpm
